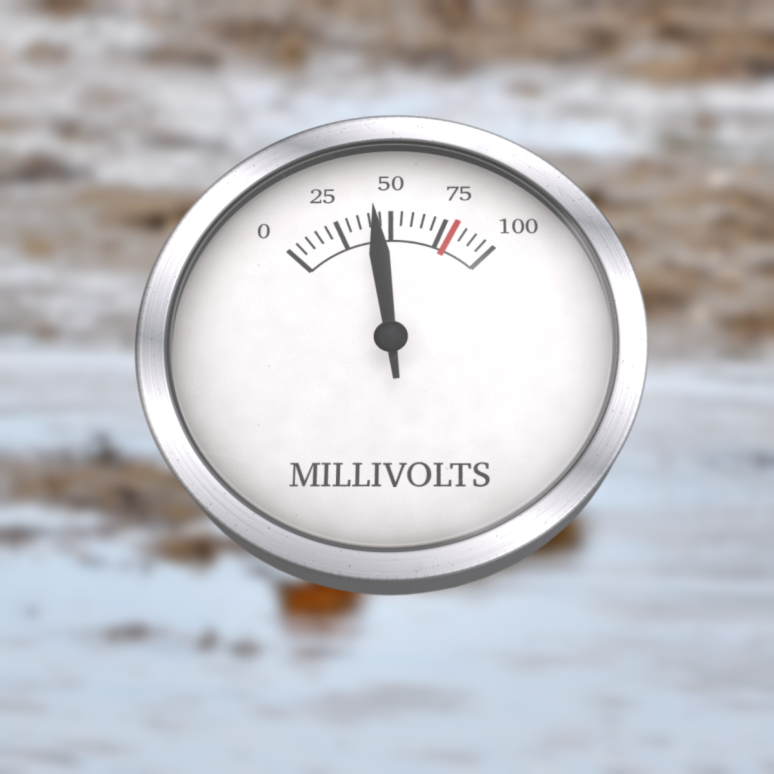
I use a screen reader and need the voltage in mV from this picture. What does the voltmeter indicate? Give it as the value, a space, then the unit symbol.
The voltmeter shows 42.5 mV
